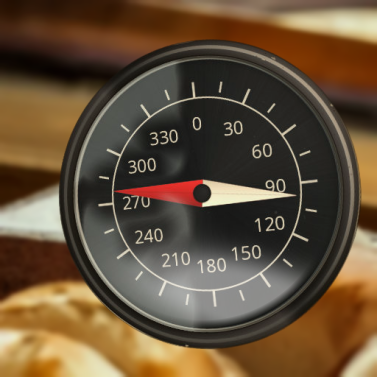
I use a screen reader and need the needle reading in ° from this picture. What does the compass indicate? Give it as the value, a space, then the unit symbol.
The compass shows 277.5 °
